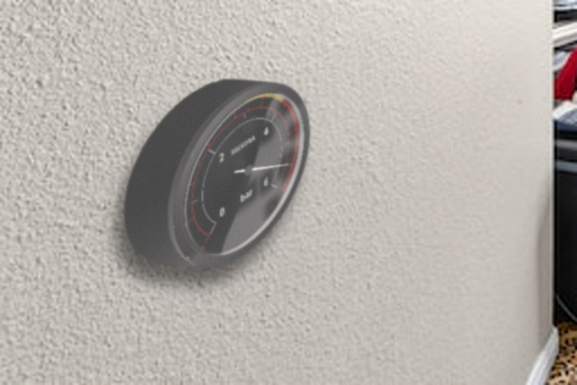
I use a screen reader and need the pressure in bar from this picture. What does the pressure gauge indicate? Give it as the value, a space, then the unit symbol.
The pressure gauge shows 5.5 bar
